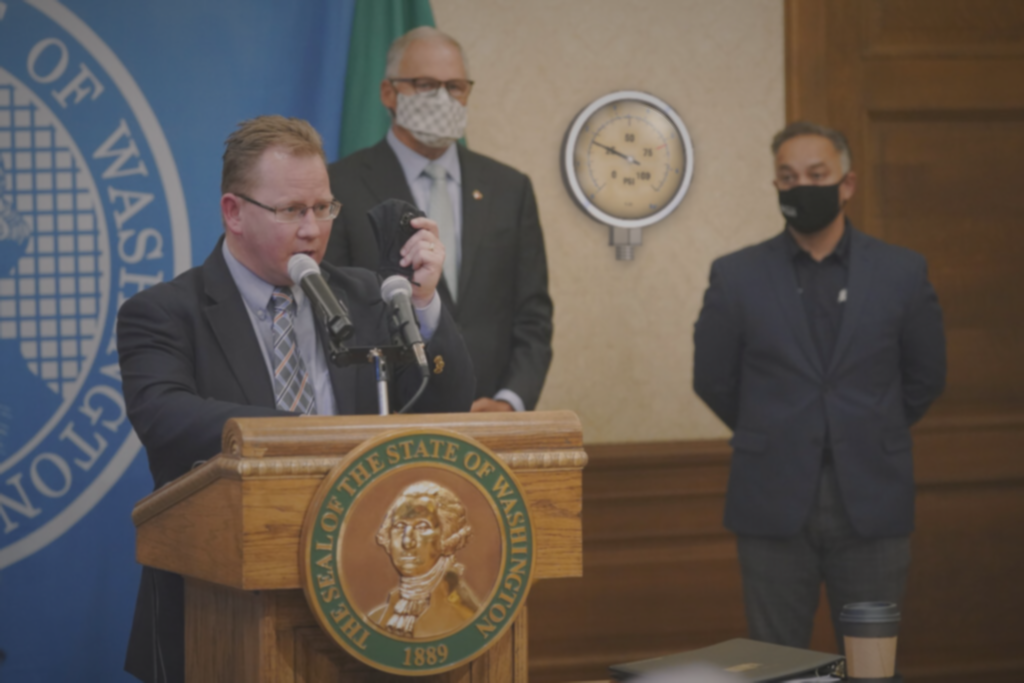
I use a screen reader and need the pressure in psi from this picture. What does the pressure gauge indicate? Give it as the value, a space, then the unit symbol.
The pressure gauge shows 25 psi
